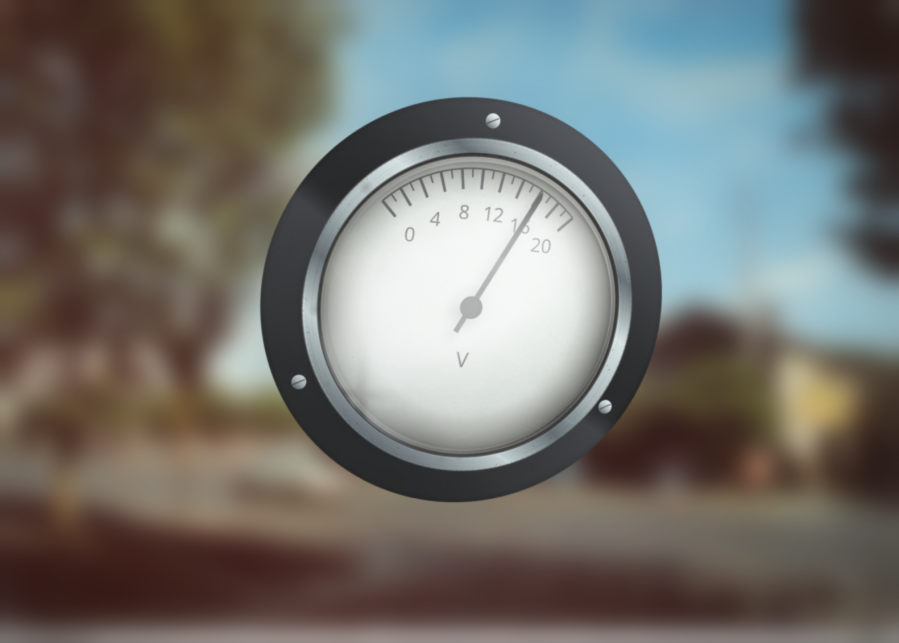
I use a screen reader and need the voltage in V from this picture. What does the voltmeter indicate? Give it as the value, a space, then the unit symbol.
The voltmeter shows 16 V
